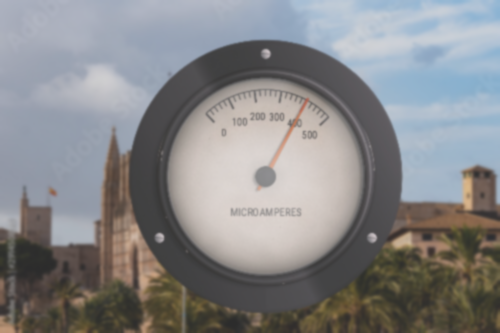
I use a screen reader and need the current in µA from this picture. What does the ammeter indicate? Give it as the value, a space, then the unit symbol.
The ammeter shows 400 µA
